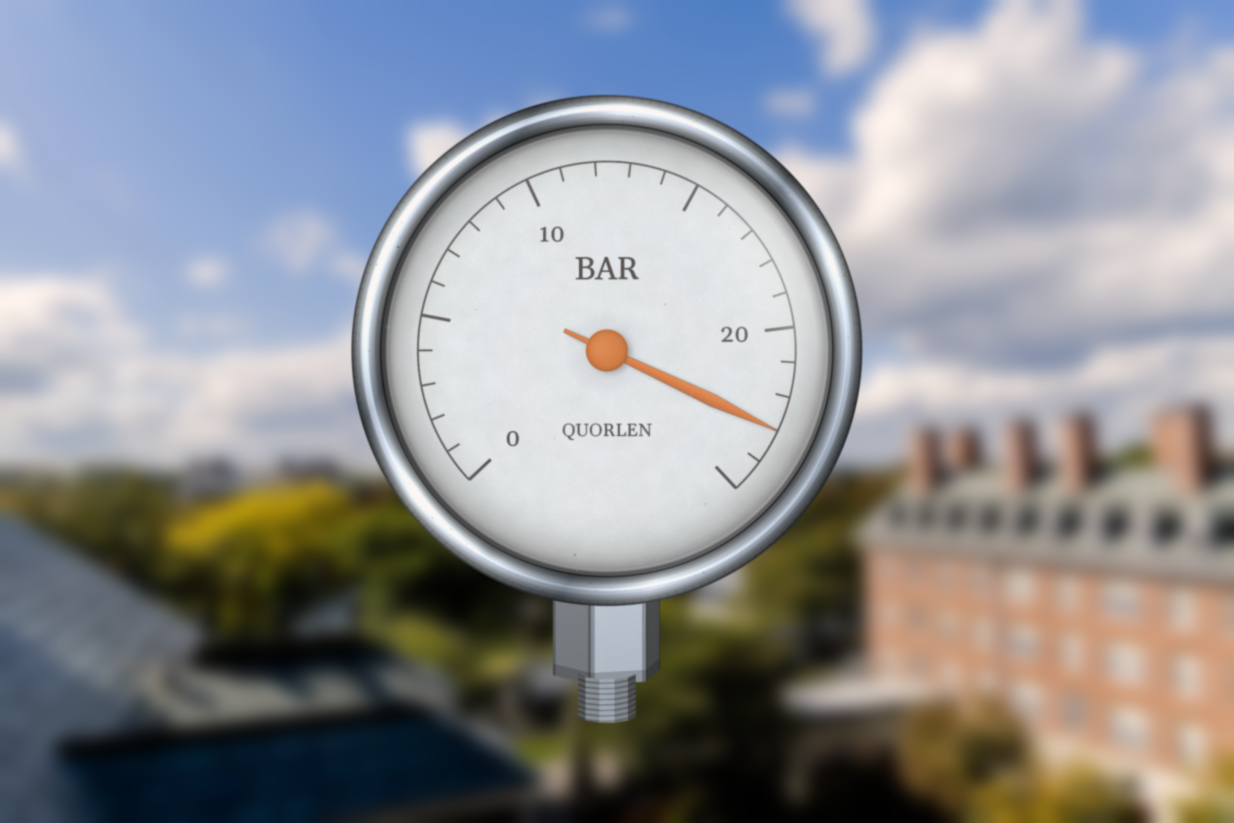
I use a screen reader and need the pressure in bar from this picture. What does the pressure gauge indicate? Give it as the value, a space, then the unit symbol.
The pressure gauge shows 23 bar
